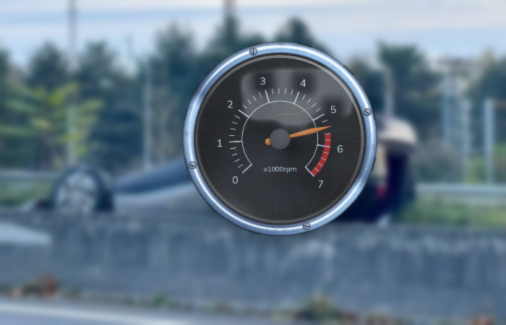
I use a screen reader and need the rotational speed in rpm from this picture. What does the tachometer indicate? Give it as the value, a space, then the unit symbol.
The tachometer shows 5400 rpm
